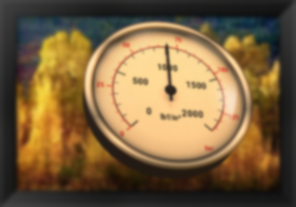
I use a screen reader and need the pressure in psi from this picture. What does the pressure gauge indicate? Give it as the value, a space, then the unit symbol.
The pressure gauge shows 1000 psi
